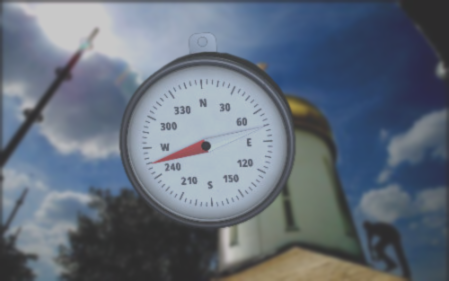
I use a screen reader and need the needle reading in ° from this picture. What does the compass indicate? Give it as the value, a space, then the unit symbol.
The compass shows 255 °
